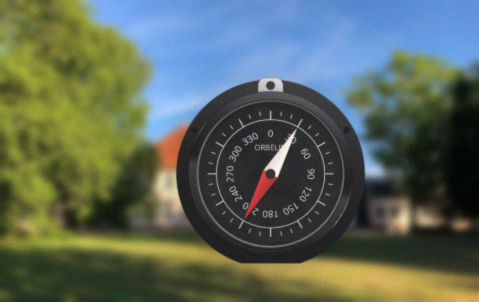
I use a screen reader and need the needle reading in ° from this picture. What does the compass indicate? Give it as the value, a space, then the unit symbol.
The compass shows 210 °
